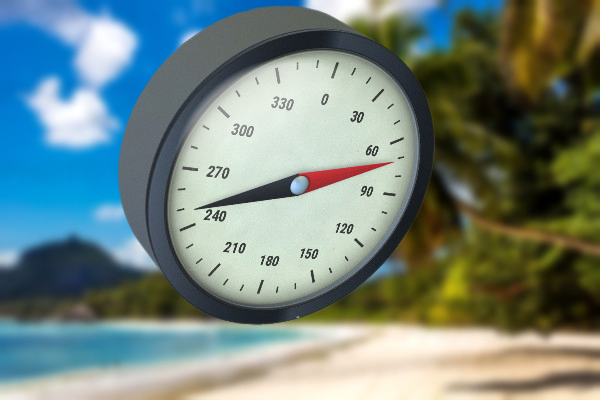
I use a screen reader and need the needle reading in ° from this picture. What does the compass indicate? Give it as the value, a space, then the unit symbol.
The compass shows 70 °
